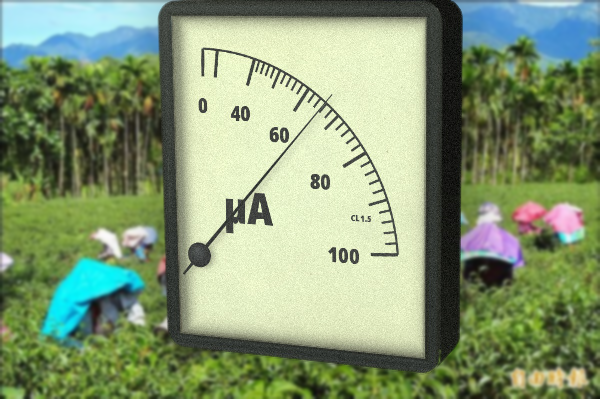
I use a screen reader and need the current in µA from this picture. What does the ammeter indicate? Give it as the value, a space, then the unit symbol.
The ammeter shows 66 µA
